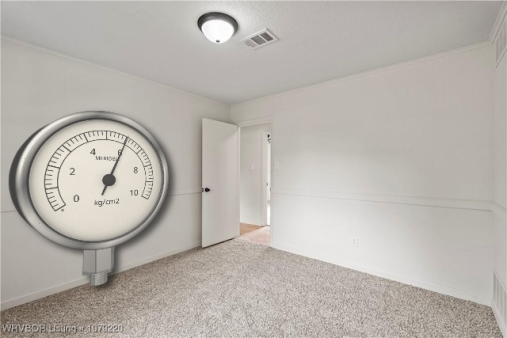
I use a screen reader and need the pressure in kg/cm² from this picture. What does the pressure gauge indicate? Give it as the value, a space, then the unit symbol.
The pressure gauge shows 6 kg/cm²
